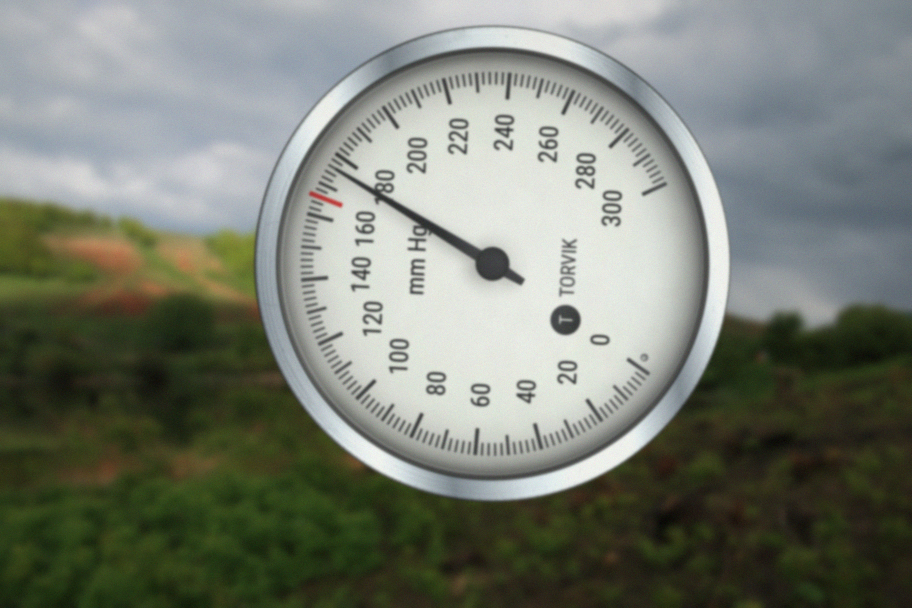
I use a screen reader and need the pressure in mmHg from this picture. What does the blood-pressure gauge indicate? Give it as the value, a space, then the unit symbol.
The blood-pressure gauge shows 176 mmHg
